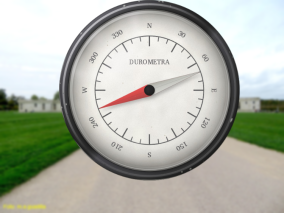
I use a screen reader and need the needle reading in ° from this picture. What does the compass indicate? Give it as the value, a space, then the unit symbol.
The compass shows 250 °
